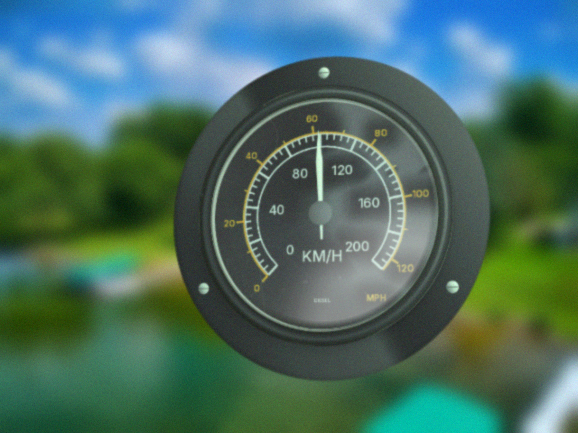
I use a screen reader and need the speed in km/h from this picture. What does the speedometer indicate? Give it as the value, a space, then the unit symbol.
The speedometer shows 100 km/h
